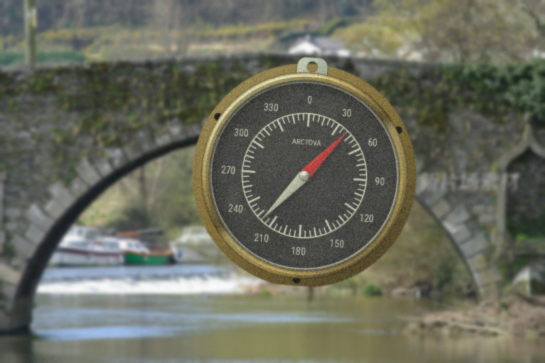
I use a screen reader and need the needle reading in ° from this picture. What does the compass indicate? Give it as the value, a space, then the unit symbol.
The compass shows 40 °
